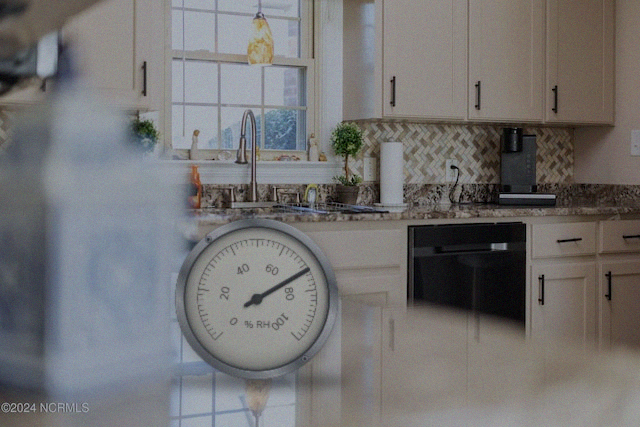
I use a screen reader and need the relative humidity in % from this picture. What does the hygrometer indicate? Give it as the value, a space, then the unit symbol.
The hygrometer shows 72 %
